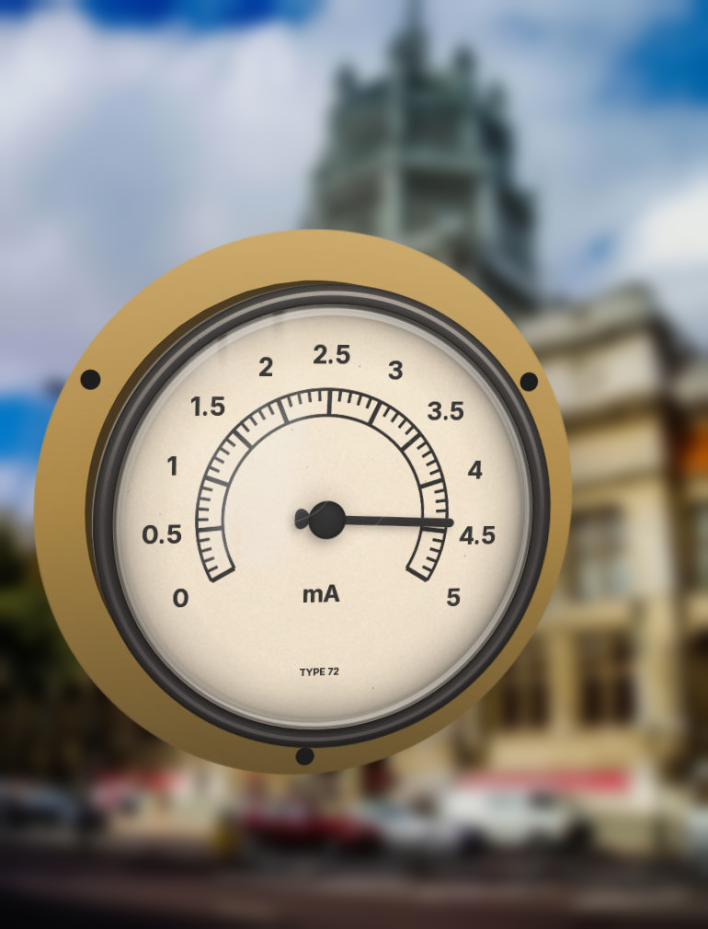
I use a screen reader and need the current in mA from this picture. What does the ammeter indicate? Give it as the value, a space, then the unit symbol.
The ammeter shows 4.4 mA
